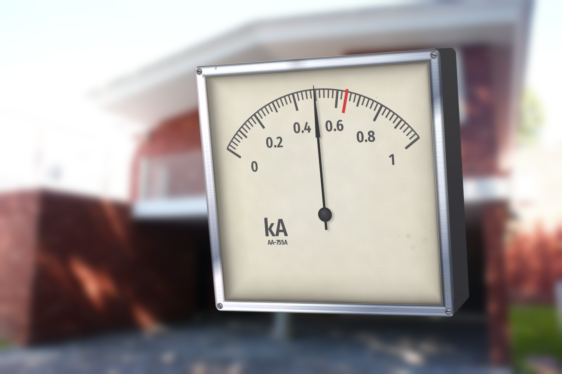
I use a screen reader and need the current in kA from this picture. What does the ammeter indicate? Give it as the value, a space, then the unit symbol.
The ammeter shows 0.5 kA
